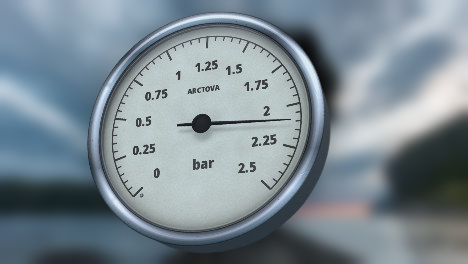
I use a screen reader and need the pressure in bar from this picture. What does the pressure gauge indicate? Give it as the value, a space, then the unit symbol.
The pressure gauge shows 2.1 bar
